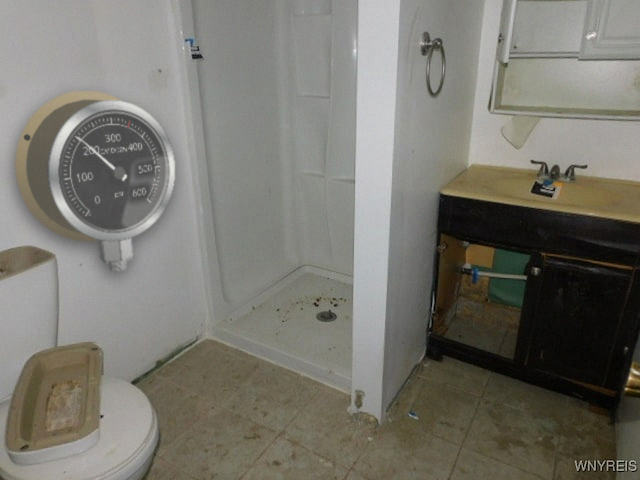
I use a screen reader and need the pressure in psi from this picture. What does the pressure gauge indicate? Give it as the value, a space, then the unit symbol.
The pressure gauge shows 200 psi
